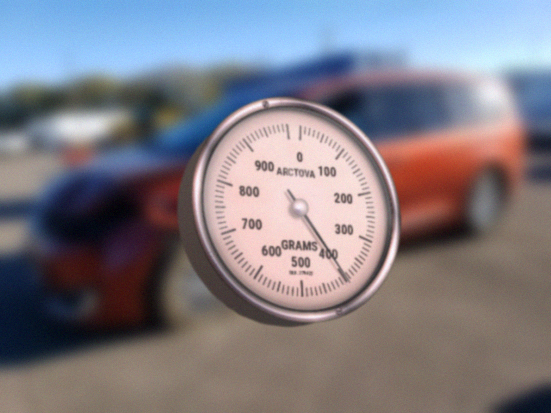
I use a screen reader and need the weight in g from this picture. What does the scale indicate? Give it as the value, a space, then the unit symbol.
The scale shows 400 g
